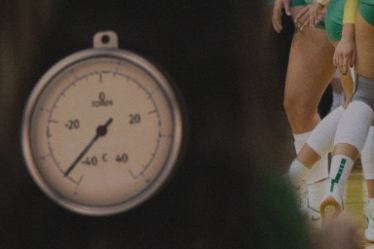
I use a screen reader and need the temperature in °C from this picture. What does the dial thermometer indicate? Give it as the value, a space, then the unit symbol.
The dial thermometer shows -36 °C
